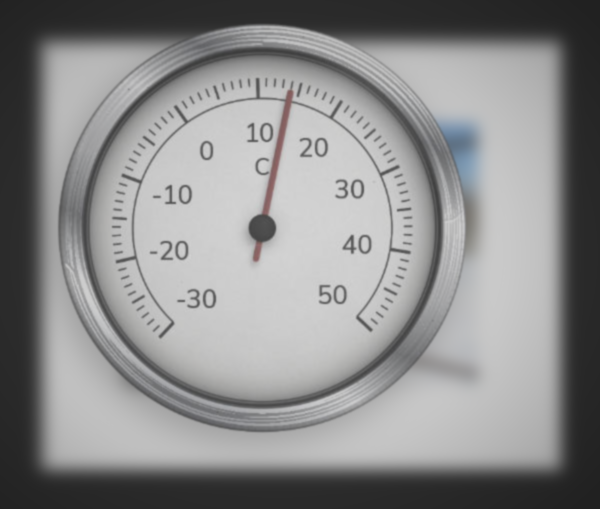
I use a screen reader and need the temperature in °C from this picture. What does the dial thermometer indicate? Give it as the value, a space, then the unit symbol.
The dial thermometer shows 14 °C
